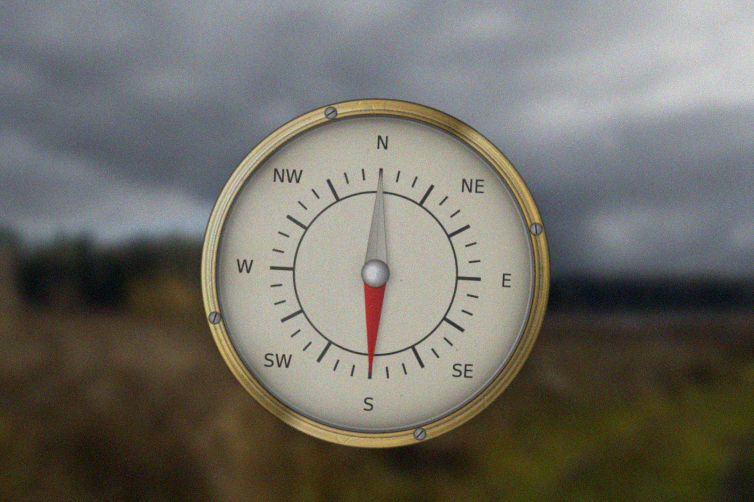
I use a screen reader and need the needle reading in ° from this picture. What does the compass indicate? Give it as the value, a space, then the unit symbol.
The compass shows 180 °
